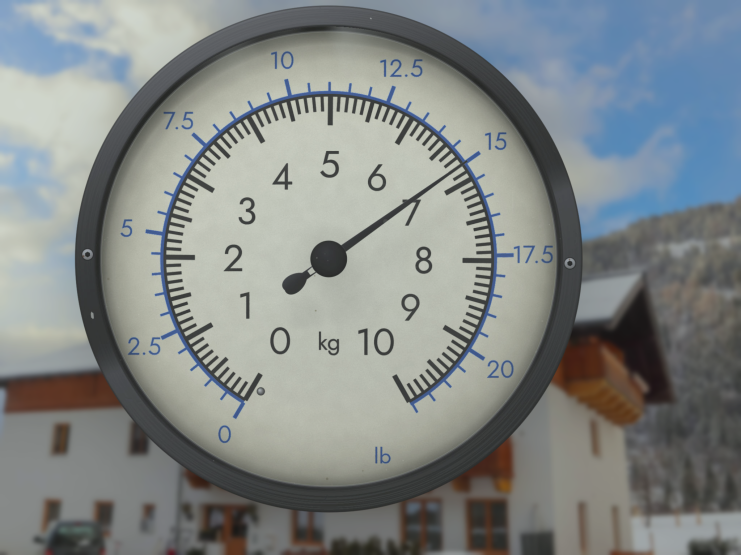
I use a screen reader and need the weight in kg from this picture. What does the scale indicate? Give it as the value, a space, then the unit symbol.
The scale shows 6.8 kg
